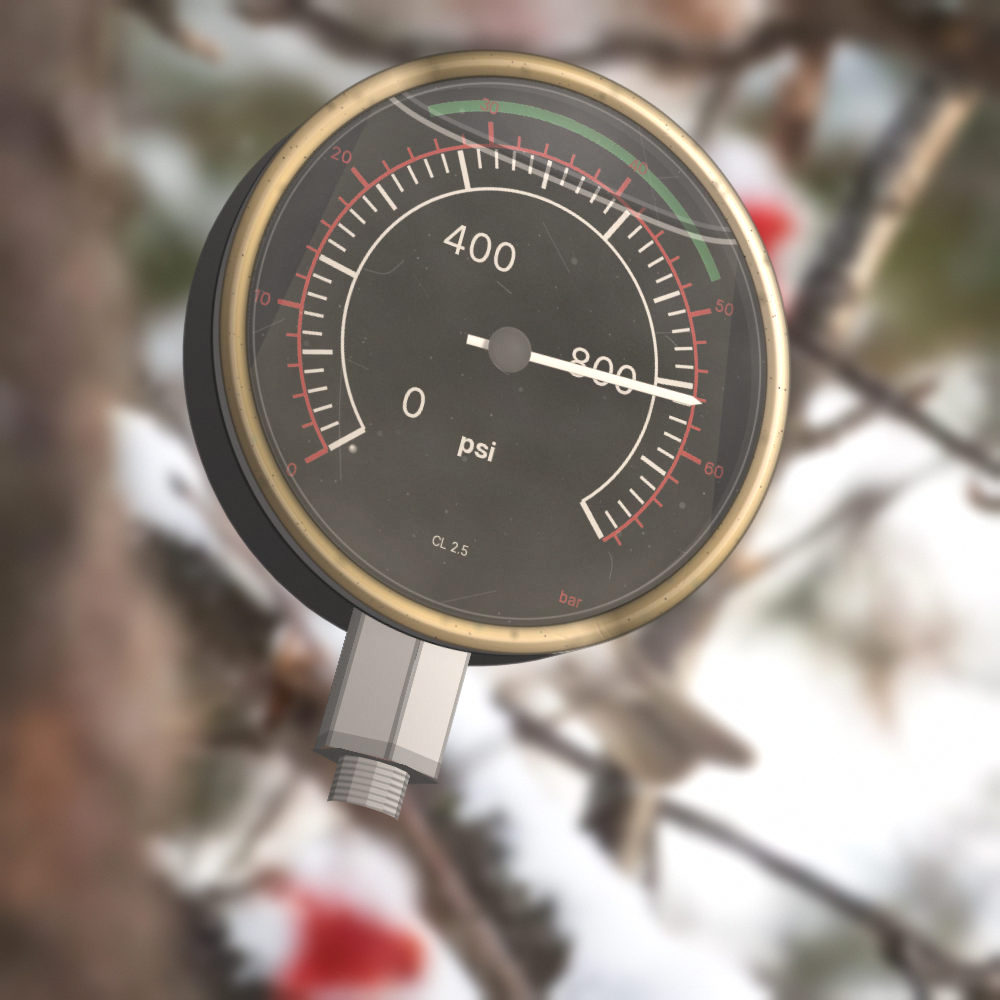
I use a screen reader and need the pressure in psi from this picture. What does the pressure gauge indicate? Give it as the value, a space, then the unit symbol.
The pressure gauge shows 820 psi
